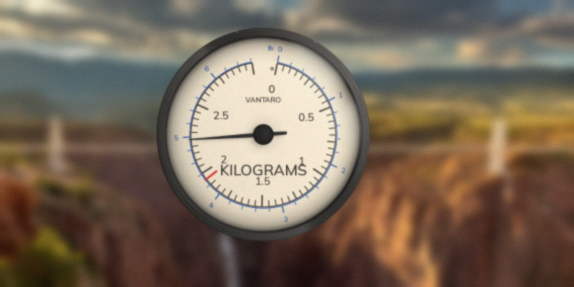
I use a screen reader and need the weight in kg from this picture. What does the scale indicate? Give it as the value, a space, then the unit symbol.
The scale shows 2.25 kg
